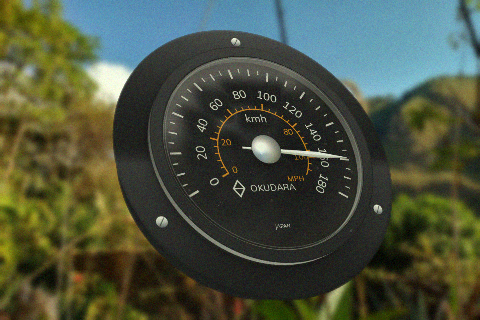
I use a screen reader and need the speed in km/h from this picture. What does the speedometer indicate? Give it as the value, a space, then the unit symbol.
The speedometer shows 160 km/h
